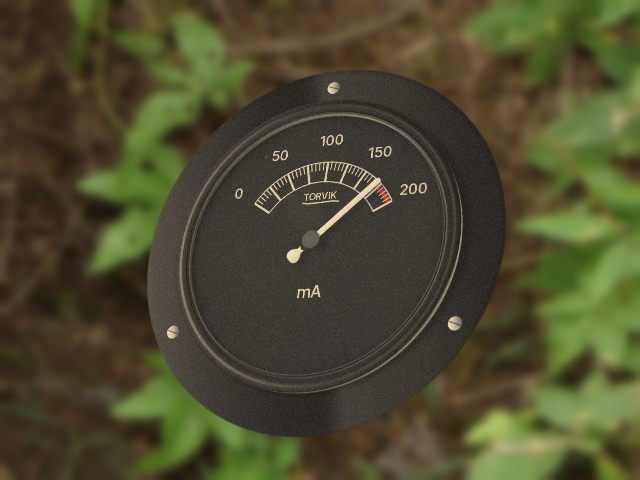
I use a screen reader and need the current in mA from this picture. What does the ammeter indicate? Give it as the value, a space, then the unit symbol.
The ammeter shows 175 mA
